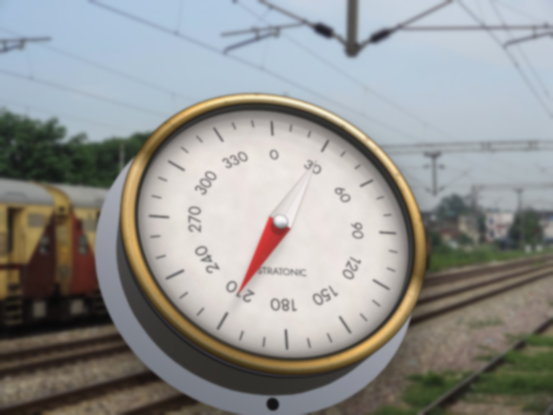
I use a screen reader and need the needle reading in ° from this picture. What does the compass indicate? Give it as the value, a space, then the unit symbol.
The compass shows 210 °
